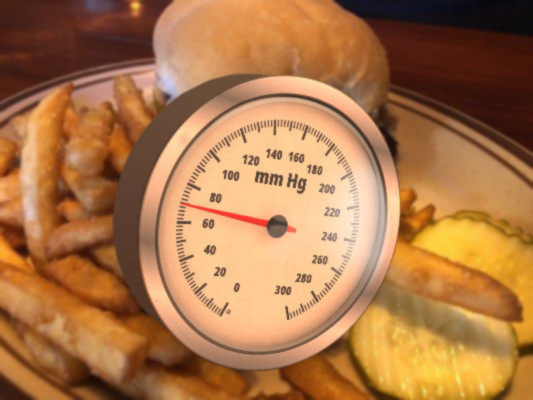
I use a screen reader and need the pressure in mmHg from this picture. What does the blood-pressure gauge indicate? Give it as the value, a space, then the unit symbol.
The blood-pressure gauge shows 70 mmHg
